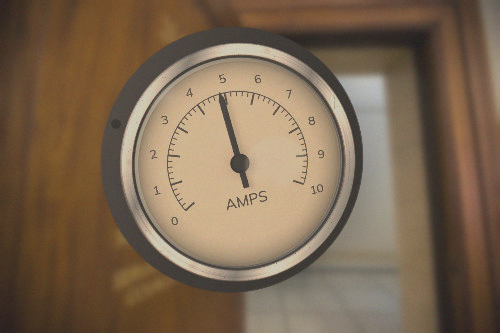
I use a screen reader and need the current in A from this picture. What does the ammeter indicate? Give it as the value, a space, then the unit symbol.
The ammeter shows 4.8 A
